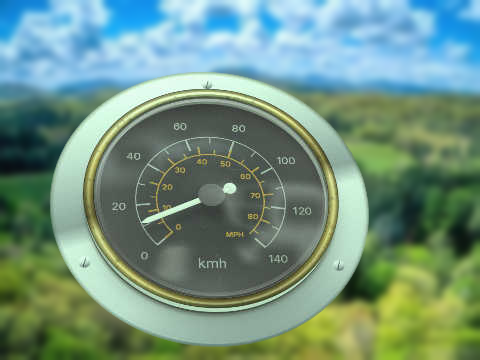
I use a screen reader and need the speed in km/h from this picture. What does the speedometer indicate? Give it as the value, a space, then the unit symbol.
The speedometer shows 10 km/h
